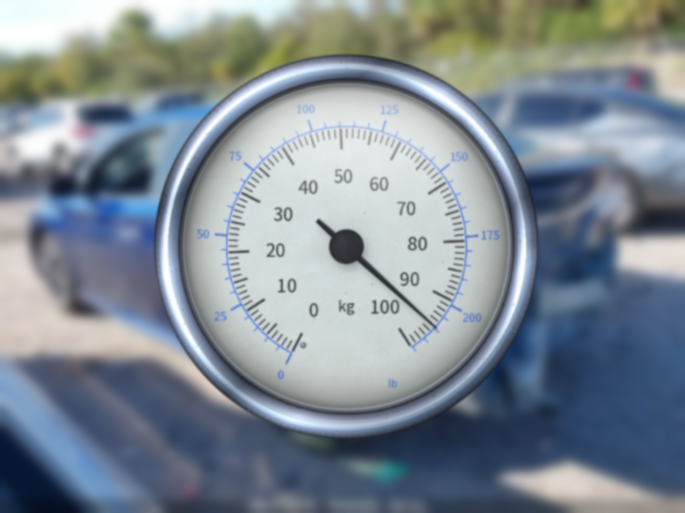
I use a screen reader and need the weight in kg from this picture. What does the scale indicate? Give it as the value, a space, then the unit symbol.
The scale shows 95 kg
